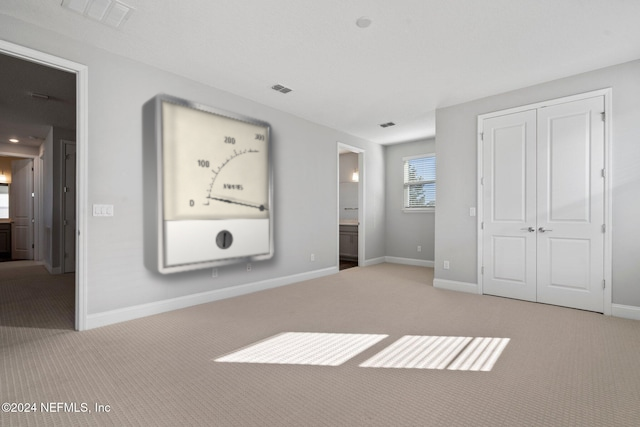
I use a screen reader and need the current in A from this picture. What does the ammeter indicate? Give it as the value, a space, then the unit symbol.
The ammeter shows 20 A
